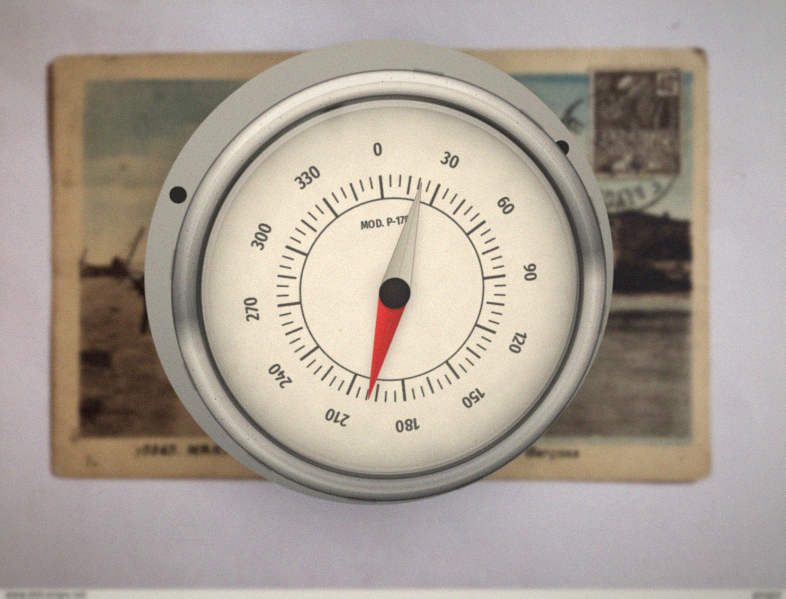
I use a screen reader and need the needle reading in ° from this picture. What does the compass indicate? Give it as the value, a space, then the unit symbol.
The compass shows 200 °
